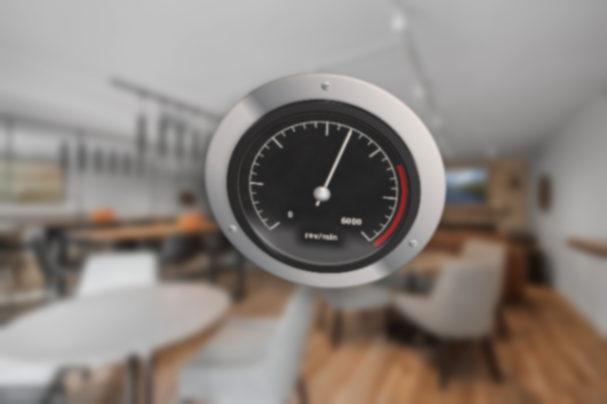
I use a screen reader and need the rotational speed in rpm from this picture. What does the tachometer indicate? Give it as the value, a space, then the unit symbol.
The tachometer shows 3400 rpm
